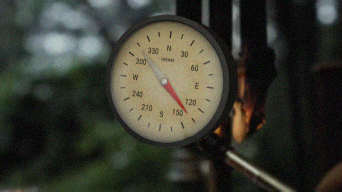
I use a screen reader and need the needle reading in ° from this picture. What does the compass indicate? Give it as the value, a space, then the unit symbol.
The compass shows 135 °
